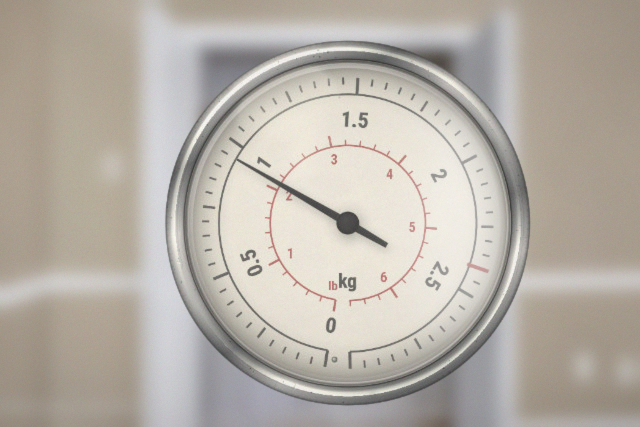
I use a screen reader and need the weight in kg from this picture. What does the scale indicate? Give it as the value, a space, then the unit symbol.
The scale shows 0.95 kg
